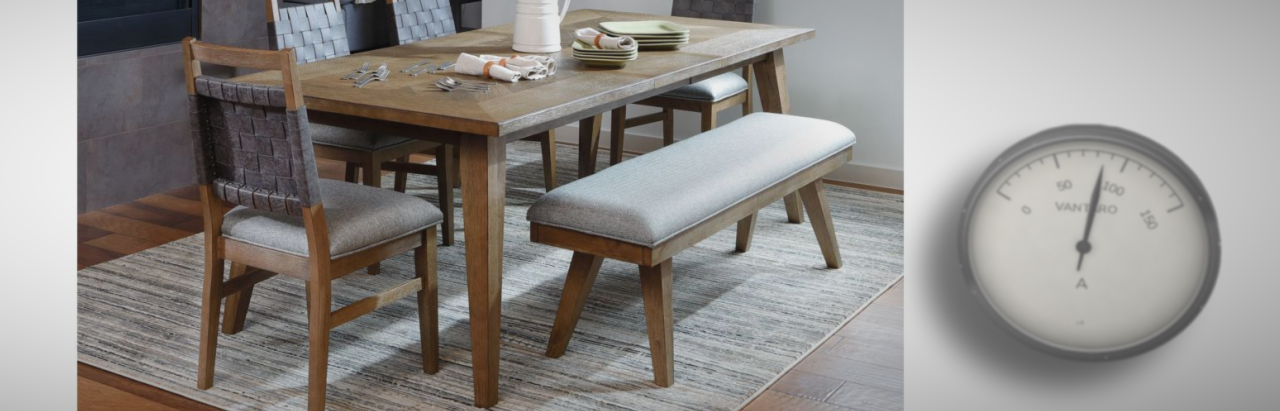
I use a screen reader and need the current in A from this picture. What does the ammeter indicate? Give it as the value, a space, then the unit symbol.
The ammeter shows 85 A
